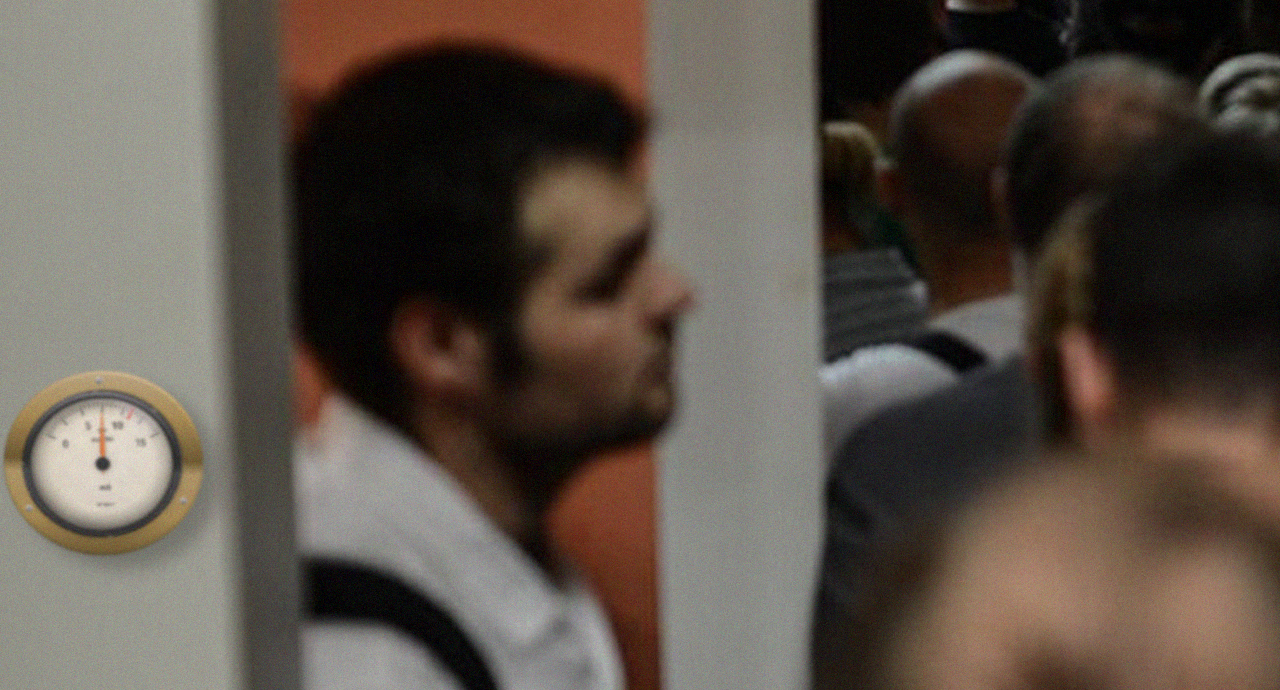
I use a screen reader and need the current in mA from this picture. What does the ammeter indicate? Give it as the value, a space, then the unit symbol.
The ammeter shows 7.5 mA
